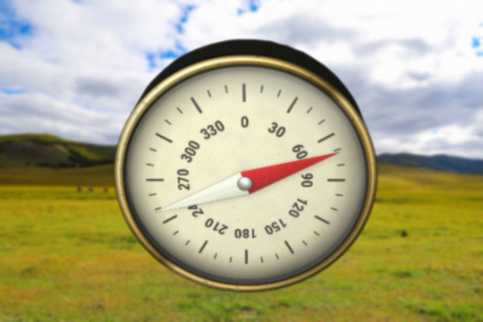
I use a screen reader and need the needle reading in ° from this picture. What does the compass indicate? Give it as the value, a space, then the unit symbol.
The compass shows 70 °
